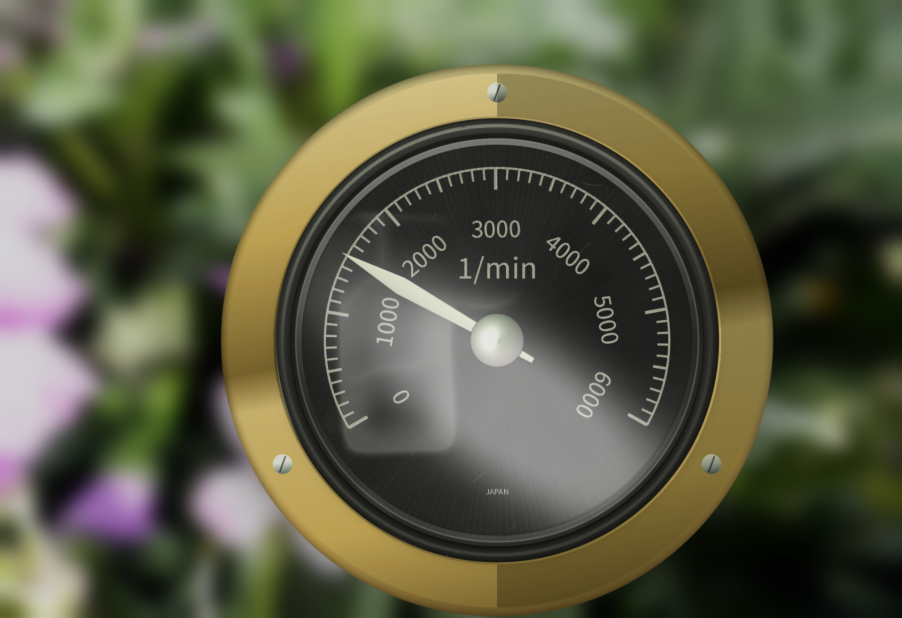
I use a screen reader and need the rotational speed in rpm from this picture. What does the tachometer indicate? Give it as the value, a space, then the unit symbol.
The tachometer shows 1500 rpm
